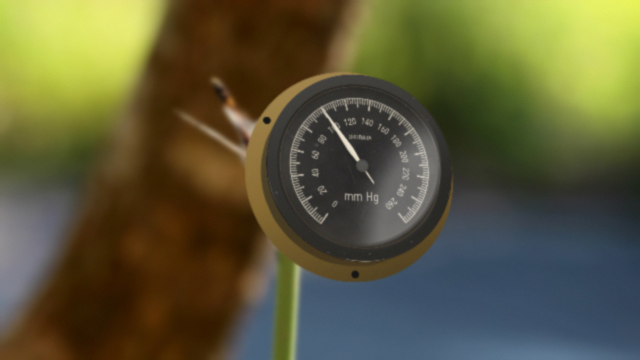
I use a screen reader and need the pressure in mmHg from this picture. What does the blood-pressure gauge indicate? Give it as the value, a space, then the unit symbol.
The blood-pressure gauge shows 100 mmHg
